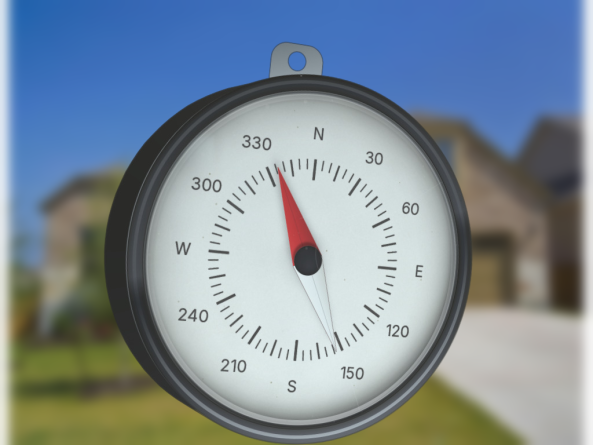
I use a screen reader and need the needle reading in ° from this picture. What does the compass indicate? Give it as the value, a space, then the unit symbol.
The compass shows 335 °
